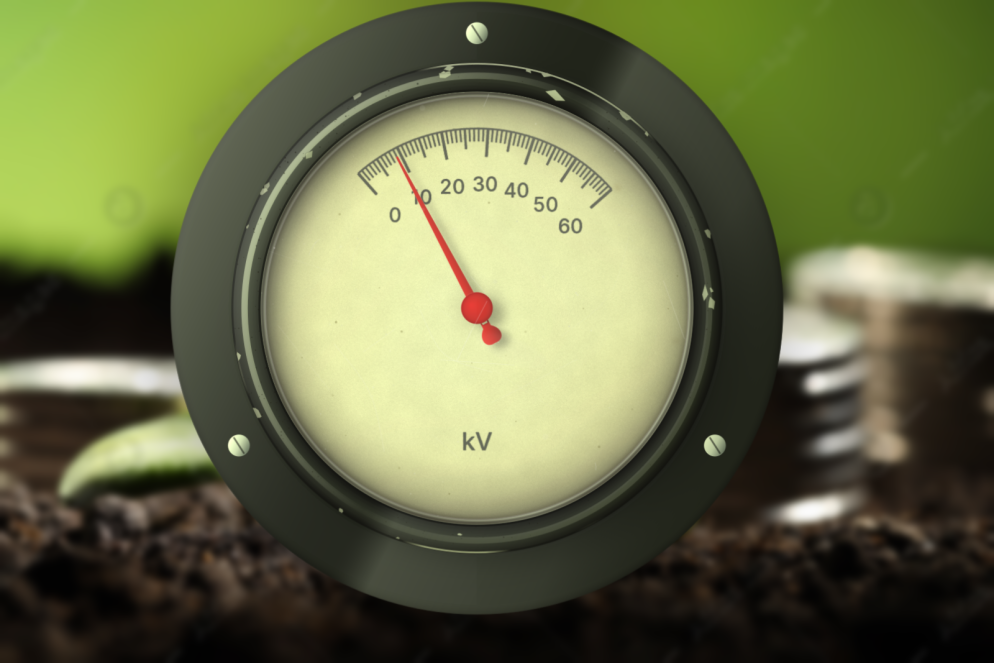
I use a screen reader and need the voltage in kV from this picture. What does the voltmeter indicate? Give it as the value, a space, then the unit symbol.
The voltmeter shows 9 kV
